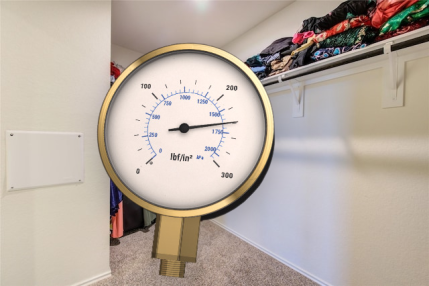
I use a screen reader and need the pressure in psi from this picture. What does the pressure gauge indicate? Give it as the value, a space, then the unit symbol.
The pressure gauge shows 240 psi
